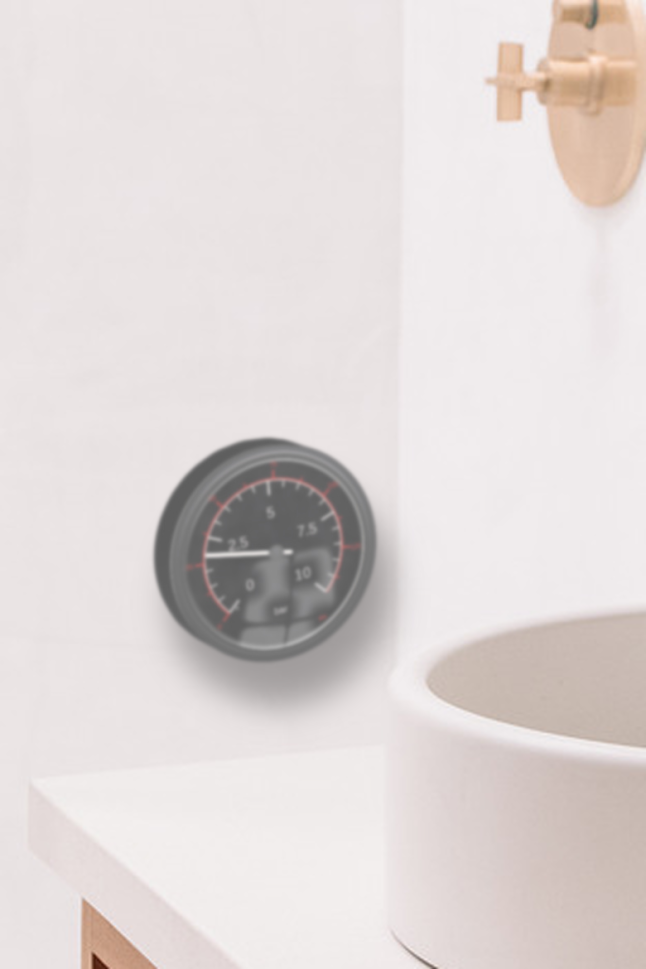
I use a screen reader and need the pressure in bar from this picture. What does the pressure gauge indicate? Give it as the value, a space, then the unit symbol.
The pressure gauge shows 2 bar
